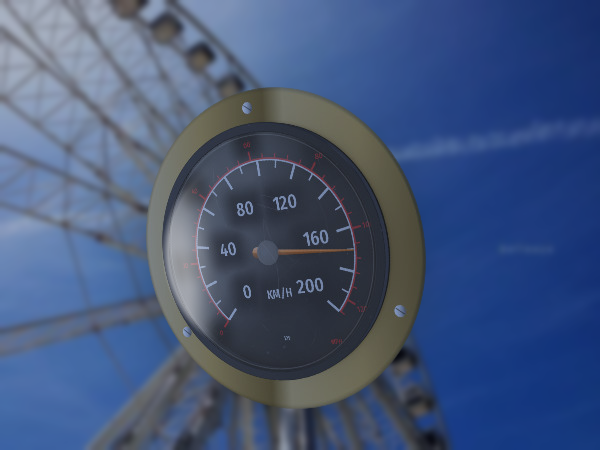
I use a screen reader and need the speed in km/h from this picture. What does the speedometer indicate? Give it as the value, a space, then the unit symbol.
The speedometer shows 170 km/h
